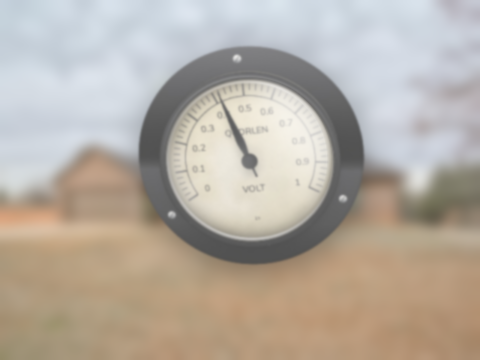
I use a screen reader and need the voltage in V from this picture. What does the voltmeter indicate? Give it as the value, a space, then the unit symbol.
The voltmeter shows 0.42 V
